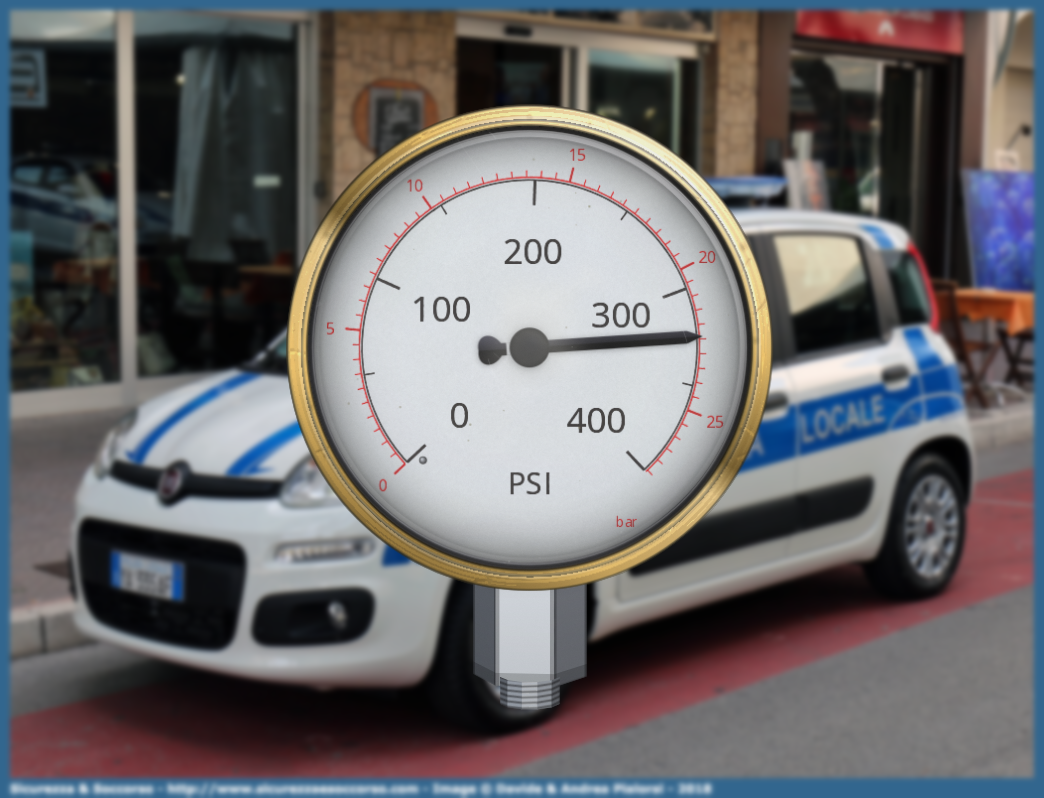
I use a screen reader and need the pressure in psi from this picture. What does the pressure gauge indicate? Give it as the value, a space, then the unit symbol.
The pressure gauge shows 325 psi
